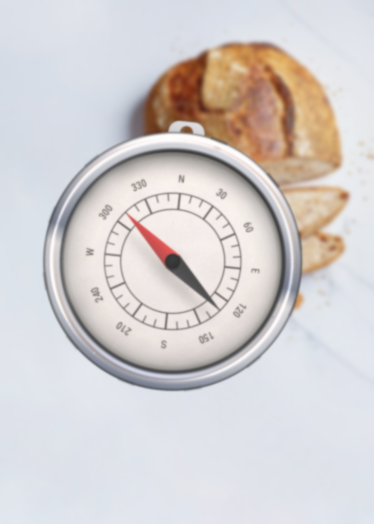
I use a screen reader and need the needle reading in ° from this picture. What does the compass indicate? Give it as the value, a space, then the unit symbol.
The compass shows 310 °
